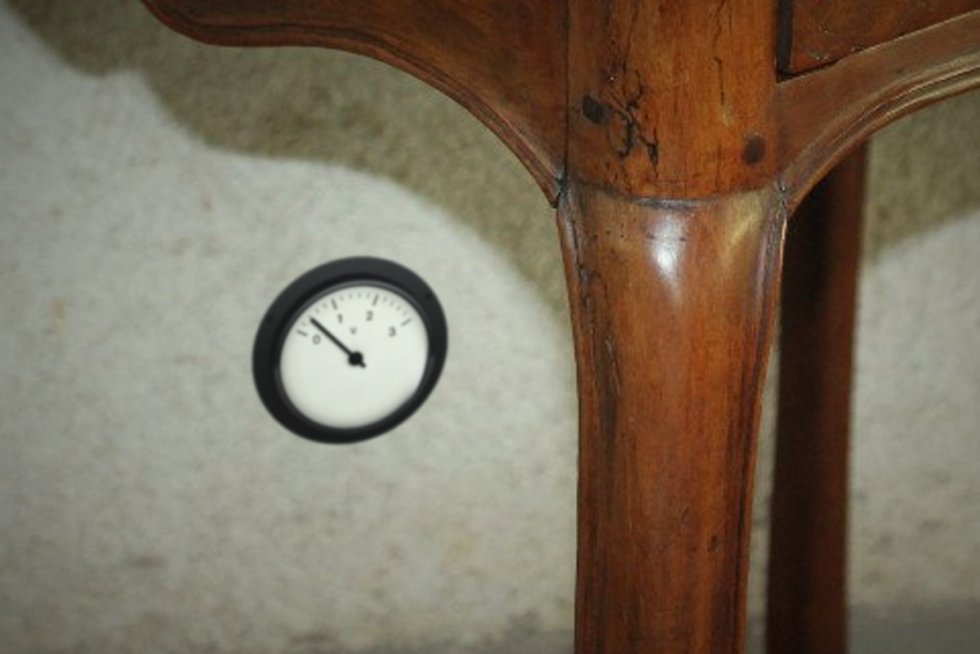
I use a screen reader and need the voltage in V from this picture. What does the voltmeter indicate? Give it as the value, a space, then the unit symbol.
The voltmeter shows 0.4 V
